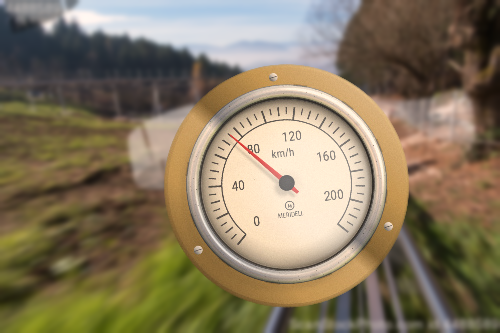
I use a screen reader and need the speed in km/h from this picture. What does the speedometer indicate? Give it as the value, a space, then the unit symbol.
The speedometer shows 75 km/h
